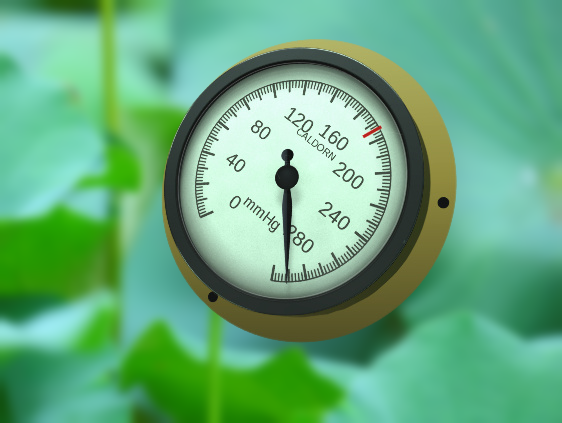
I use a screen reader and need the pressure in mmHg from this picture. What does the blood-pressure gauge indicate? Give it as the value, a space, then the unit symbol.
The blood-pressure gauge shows 290 mmHg
